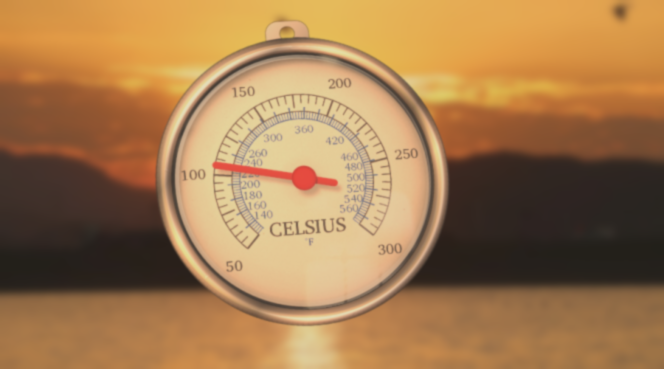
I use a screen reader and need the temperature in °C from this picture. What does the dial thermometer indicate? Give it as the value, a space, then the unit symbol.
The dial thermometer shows 105 °C
